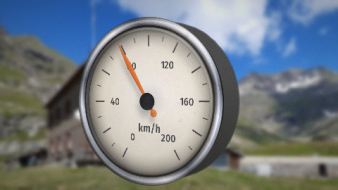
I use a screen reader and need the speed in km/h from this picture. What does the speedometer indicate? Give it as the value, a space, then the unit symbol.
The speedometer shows 80 km/h
